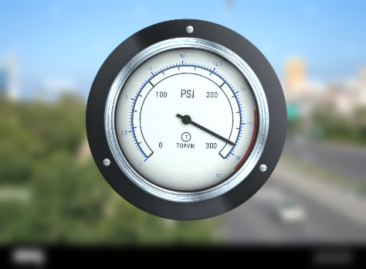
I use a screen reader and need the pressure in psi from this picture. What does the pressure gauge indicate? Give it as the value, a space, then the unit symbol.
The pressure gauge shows 280 psi
